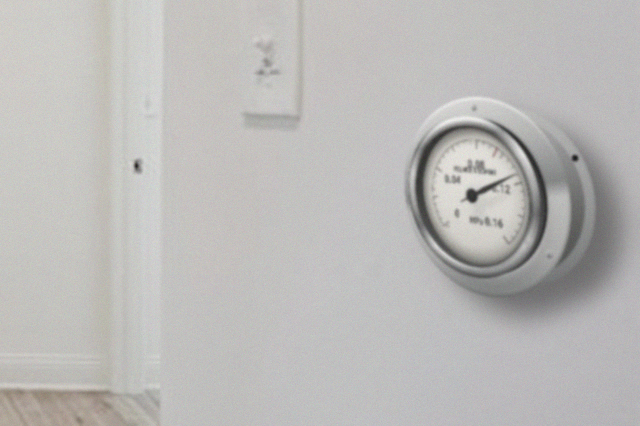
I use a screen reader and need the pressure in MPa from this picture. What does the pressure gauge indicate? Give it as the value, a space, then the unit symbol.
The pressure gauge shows 0.115 MPa
